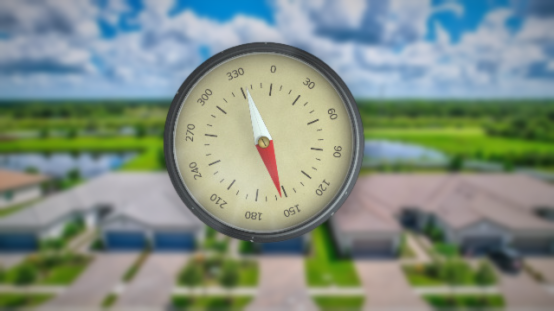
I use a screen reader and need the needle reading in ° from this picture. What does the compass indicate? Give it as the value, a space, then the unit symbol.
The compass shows 155 °
